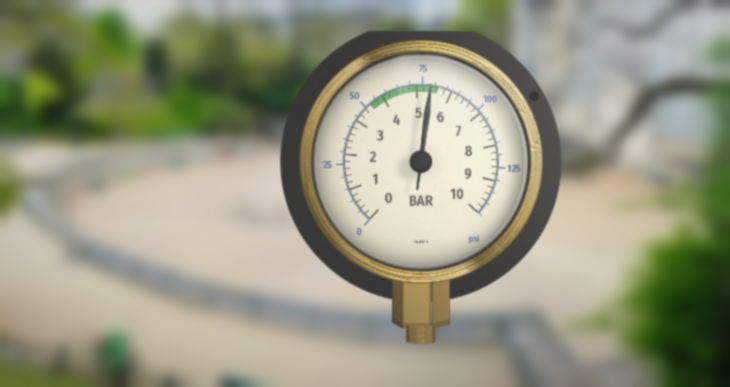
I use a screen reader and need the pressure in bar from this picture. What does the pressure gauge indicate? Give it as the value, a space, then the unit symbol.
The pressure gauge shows 5.4 bar
